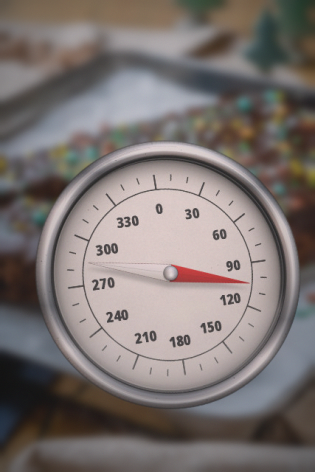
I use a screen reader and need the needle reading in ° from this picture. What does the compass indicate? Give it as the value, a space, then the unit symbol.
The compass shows 105 °
